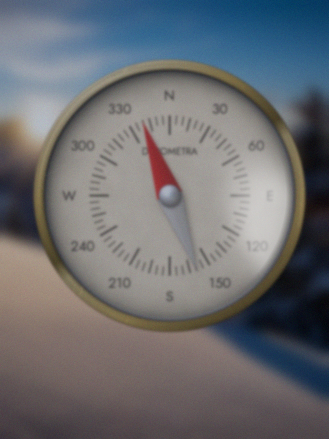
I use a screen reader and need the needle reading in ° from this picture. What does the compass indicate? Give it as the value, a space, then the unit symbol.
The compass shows 340 °
